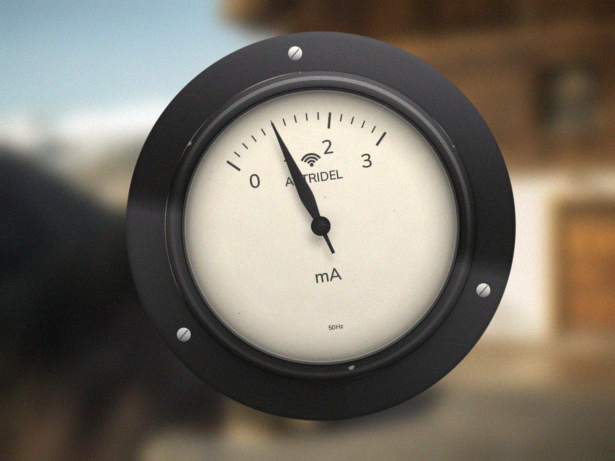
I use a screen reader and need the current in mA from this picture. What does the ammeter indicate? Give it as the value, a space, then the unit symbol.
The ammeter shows 1 mA
